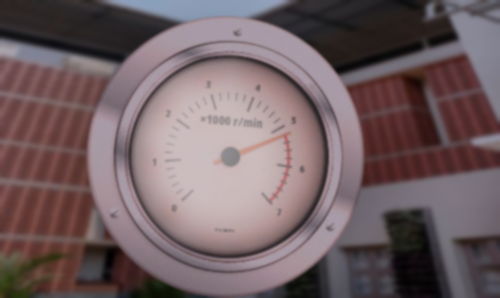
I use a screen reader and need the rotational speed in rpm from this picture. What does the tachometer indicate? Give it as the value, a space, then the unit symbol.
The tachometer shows 5200 rpm
